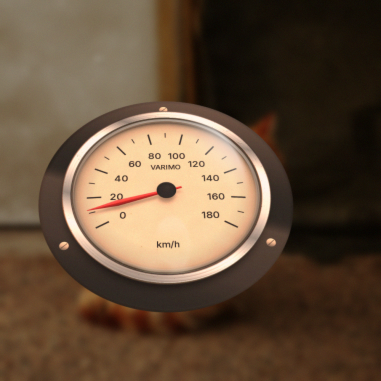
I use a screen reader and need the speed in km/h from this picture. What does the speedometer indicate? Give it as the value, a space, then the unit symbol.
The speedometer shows 10 km/h
